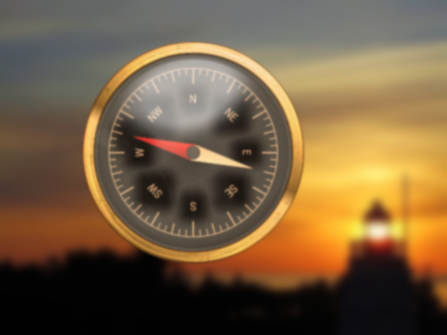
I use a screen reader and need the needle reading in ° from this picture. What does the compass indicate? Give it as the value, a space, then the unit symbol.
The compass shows 285 °
